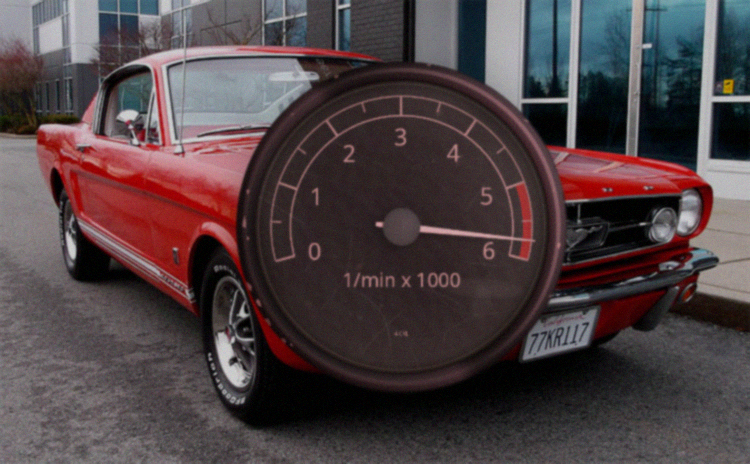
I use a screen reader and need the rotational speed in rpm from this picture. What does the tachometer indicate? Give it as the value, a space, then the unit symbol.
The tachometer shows 5750 rpm
